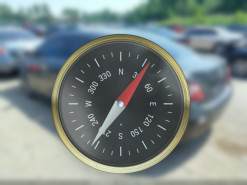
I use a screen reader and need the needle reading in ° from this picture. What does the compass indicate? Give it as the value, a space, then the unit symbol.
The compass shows 35 °
